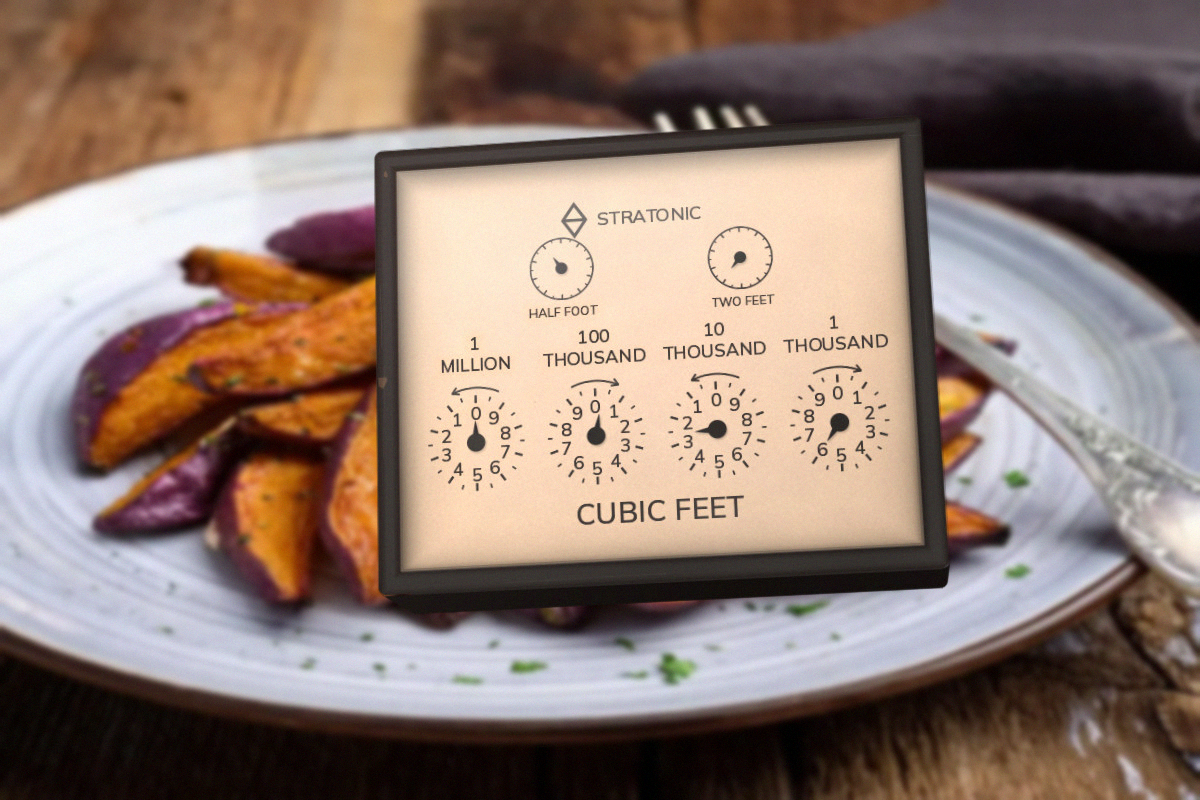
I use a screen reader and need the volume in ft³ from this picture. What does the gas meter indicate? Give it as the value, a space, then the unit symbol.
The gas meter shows 2600 ft³
